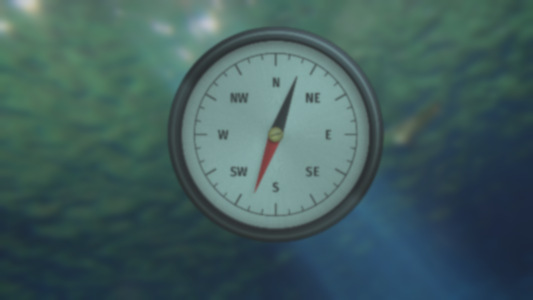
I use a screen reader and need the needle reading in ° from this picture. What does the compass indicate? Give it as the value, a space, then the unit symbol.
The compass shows 200 °
